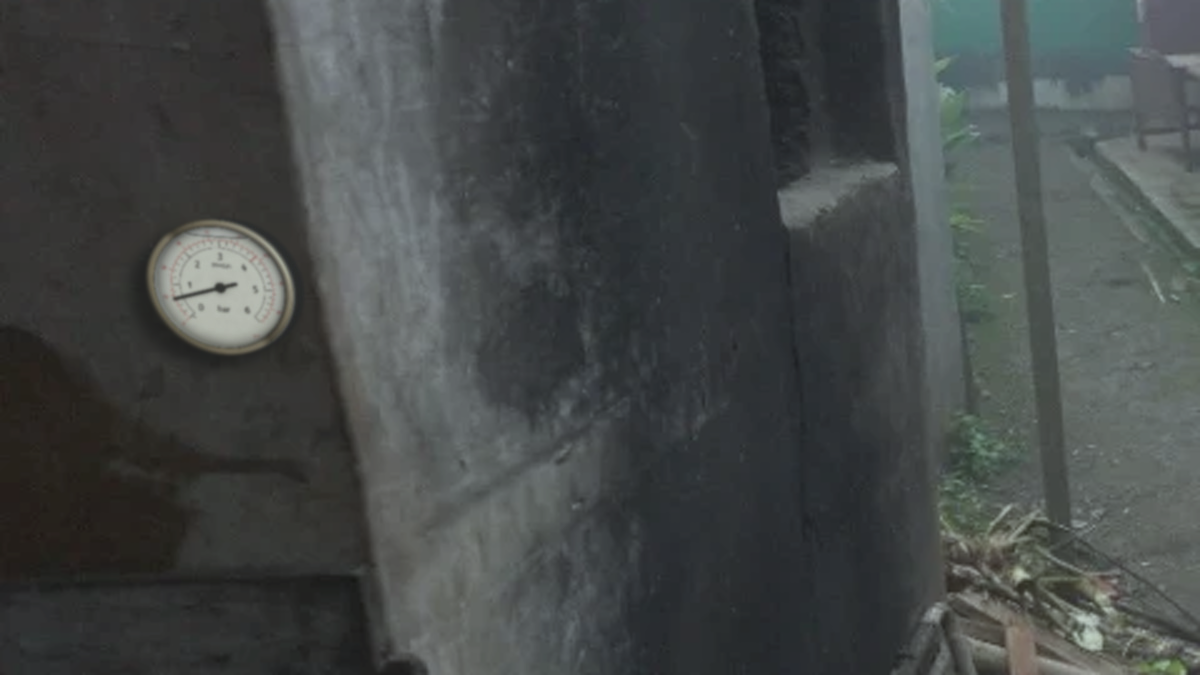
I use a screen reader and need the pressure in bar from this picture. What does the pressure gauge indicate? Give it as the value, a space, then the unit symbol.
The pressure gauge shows 0.6 bar
